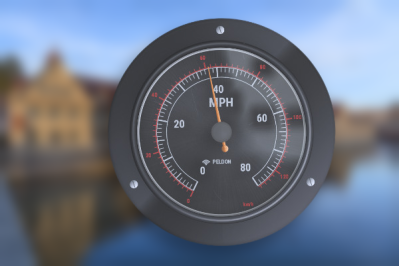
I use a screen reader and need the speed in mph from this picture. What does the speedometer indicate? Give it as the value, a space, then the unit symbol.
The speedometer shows 38 mph
